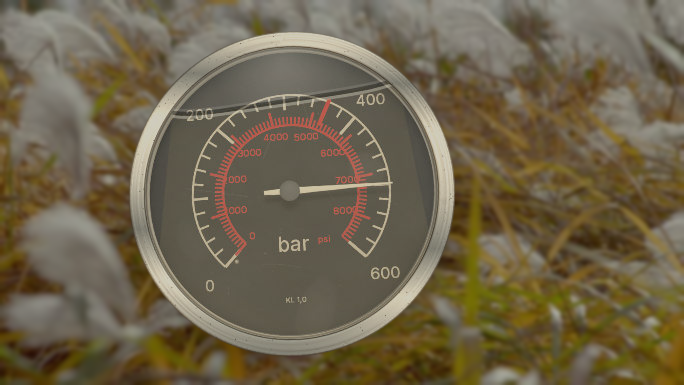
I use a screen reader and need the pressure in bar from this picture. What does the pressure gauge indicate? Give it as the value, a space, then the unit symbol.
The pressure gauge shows 500 bar
